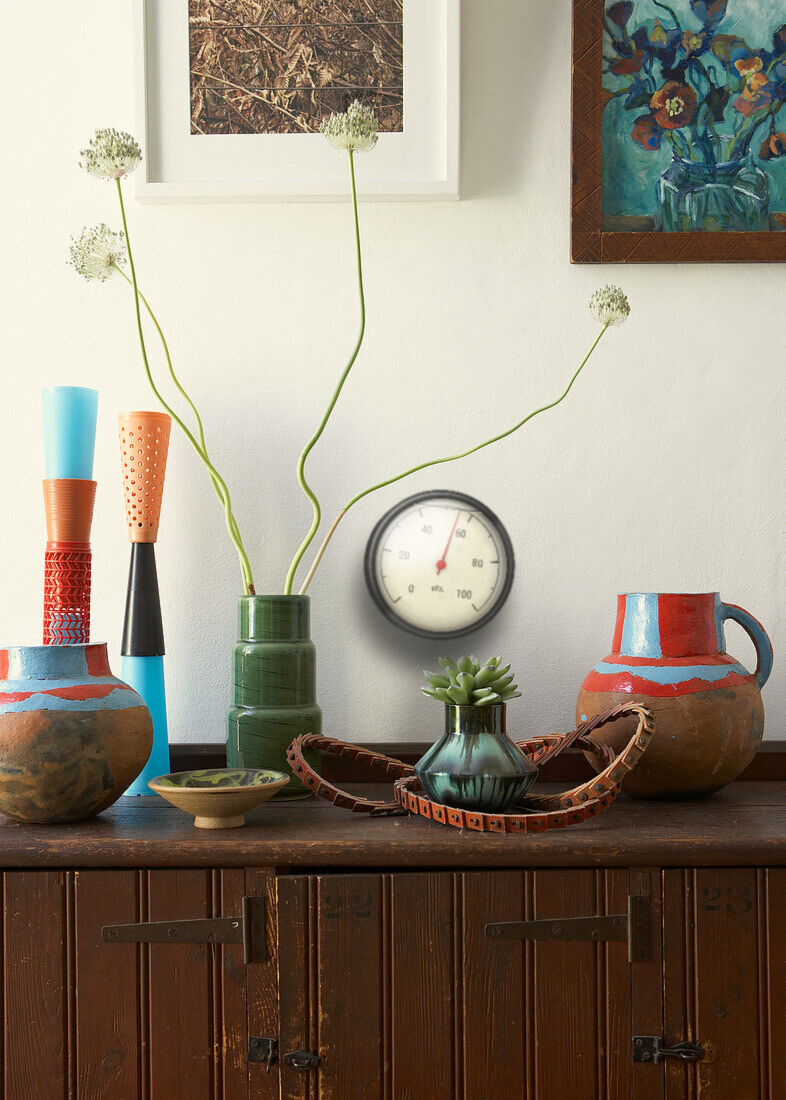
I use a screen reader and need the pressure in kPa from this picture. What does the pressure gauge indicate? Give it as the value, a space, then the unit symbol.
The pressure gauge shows 55 kPa
